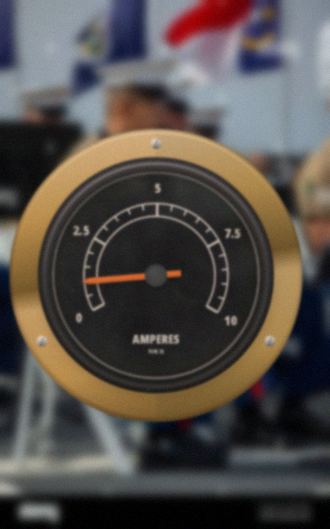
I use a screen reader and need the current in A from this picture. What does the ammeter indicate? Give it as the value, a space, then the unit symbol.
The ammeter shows 1 A
